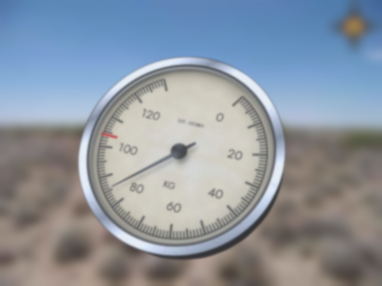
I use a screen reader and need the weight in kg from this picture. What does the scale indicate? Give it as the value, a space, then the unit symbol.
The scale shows 85 kg
